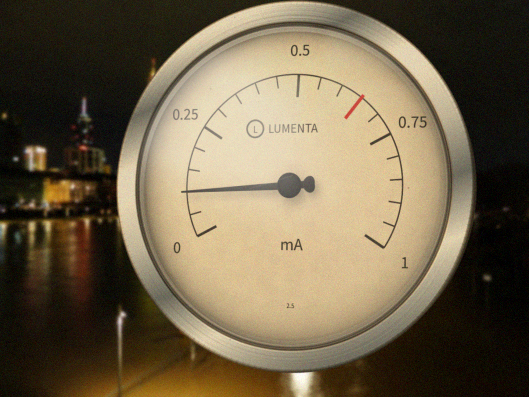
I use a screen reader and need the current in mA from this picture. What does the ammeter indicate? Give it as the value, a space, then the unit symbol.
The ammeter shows 0.1 mA
